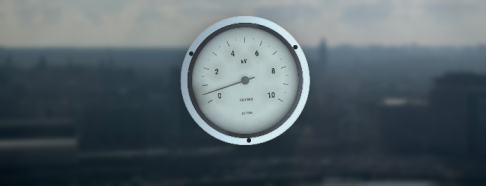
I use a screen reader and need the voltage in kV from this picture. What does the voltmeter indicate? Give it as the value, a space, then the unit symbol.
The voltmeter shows 0.5 kV
